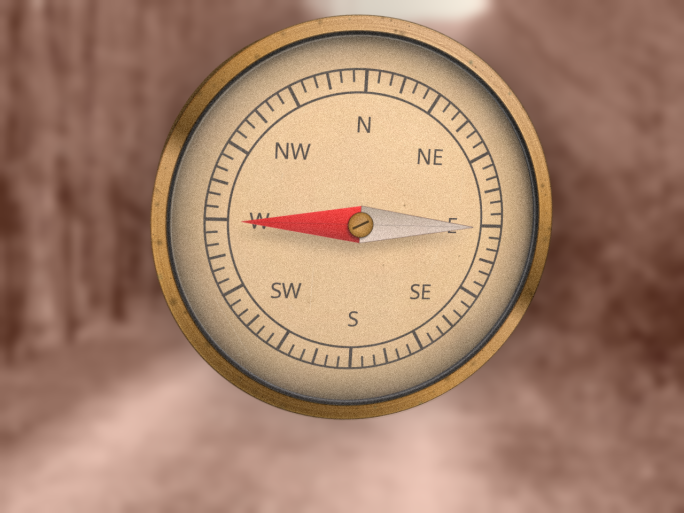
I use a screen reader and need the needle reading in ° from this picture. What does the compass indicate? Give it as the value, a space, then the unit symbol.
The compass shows 270 °
